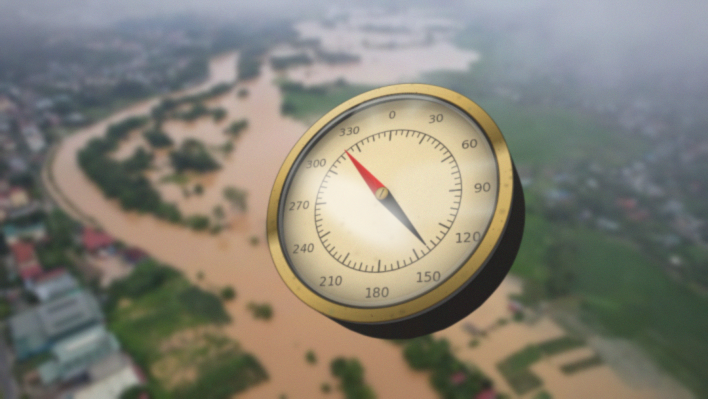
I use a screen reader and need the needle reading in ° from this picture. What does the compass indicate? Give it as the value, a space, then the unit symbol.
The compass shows 320 °
